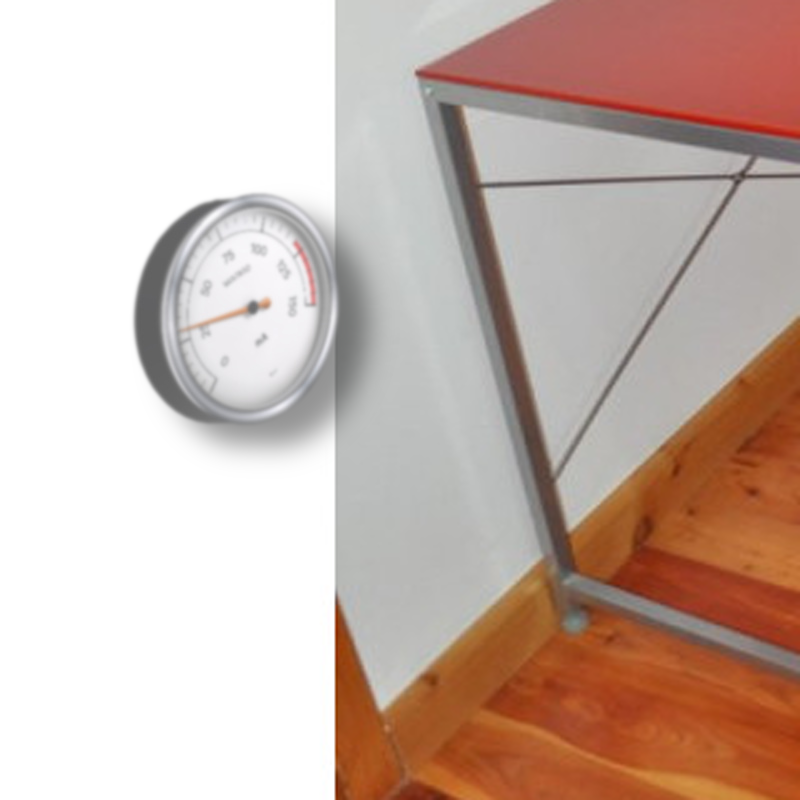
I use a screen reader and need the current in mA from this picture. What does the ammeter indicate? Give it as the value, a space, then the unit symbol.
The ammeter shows 30 mA
